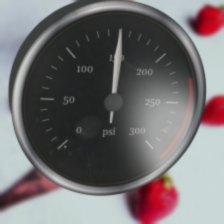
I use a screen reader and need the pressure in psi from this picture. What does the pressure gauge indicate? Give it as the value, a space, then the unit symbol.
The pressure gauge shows 150 psi
